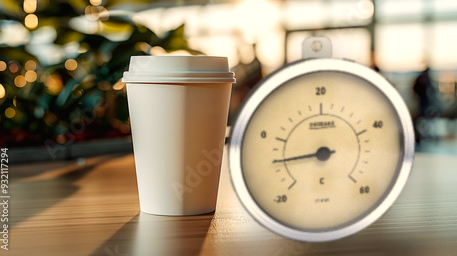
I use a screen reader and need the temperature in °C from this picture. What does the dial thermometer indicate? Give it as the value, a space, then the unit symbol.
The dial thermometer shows -8 °C
